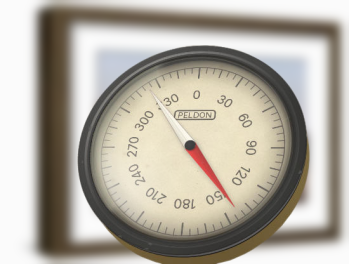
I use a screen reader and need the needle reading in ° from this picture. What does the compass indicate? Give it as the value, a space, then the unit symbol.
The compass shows 142.5 °
